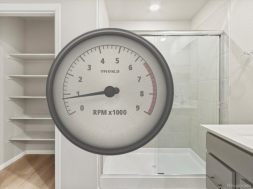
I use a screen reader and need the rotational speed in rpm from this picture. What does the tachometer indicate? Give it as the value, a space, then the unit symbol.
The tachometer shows 800 rpm
